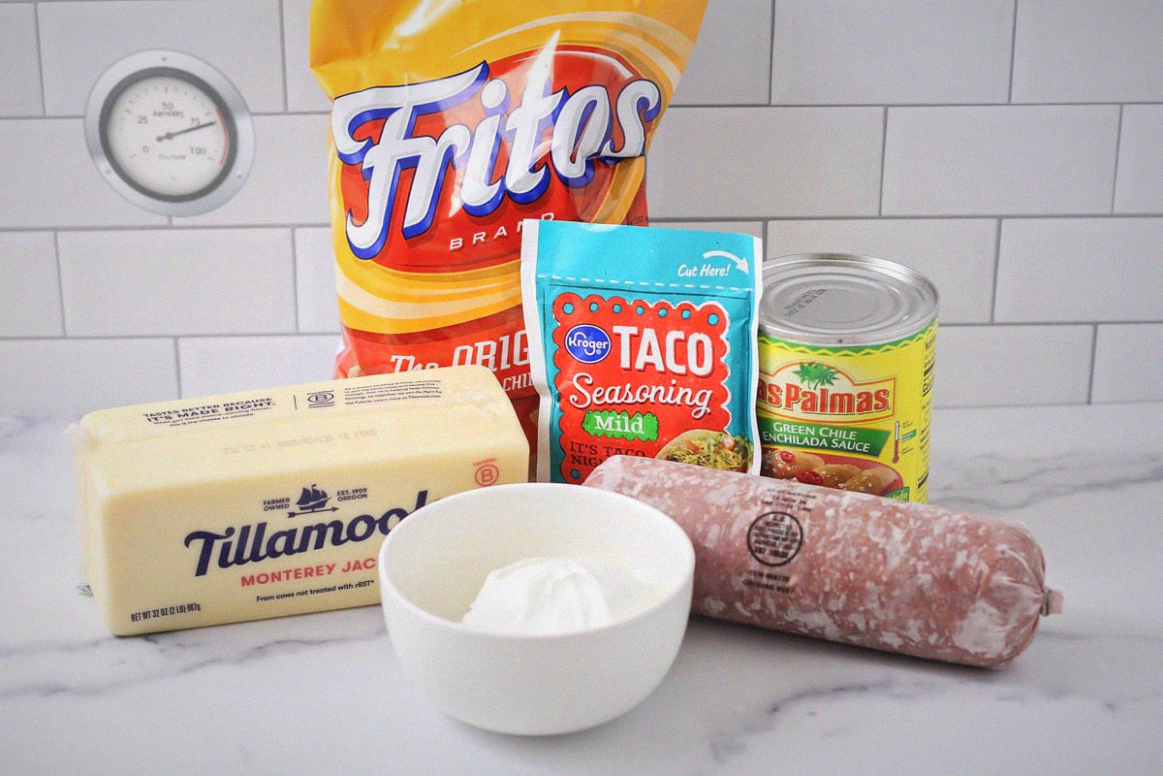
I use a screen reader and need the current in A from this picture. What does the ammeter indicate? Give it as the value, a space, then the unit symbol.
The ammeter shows 80 A
